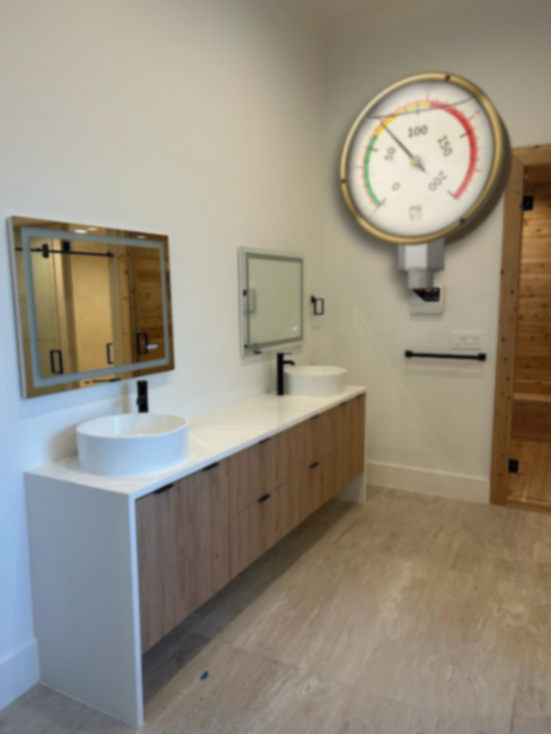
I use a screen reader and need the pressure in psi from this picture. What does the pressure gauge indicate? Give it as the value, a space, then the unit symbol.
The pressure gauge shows 70 psi
